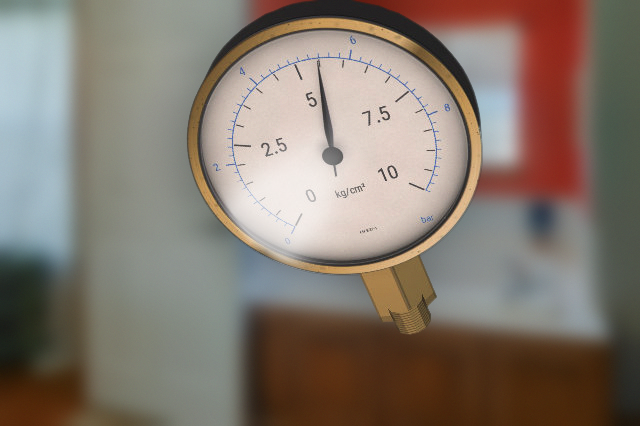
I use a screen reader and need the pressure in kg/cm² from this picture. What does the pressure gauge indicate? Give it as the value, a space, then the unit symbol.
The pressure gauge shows 5.5 kg/cm²
